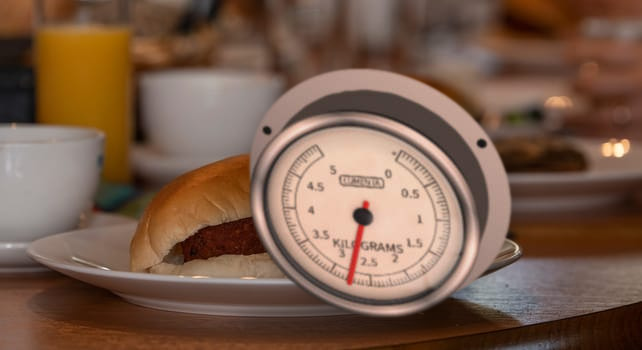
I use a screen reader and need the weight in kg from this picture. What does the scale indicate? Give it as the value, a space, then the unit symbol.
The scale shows 2.75 kg
